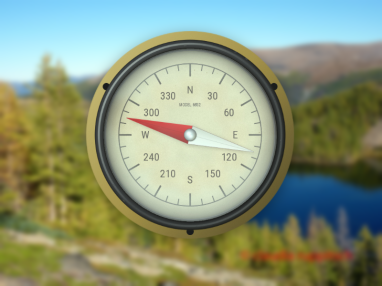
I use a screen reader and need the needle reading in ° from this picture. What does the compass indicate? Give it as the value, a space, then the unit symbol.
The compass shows 285 °
